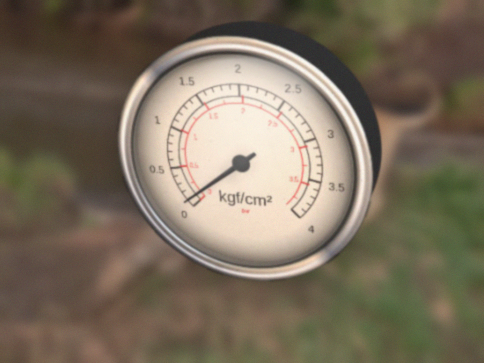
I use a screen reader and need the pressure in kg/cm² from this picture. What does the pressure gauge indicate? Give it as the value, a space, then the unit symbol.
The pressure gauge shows 0.1 kg/cm²
